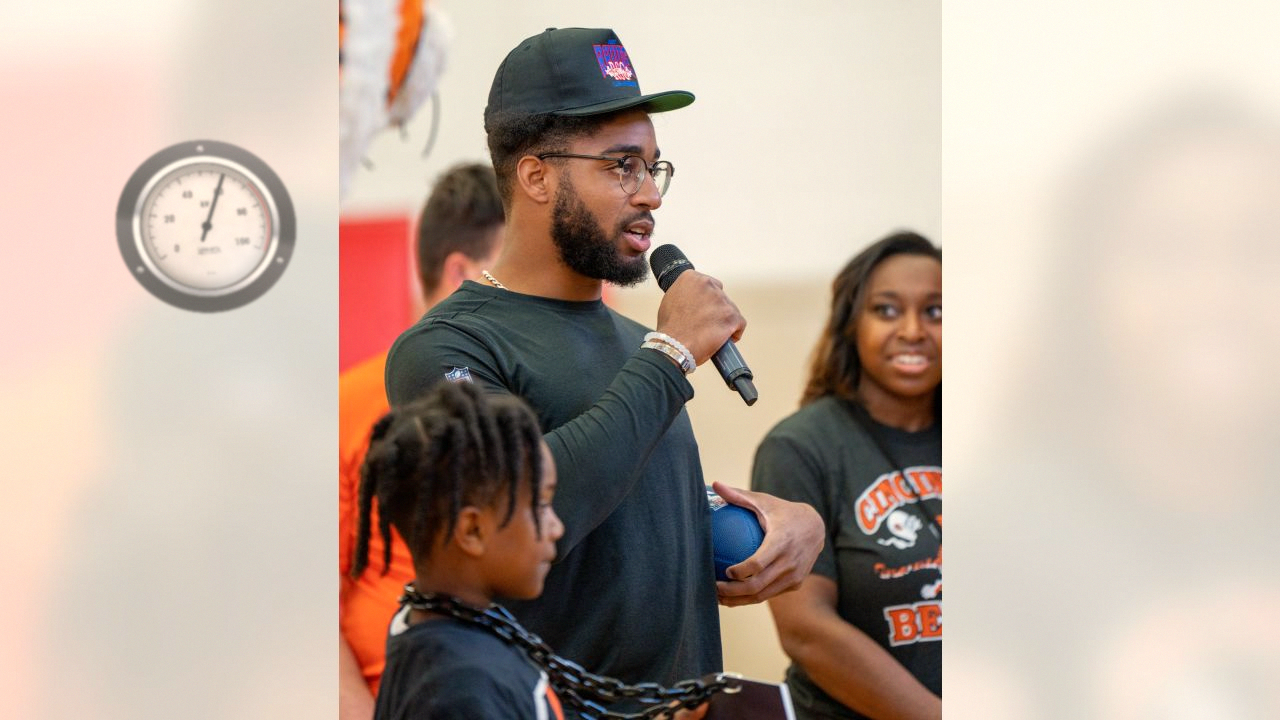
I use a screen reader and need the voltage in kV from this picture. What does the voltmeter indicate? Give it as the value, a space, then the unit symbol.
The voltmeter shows 60 kV
